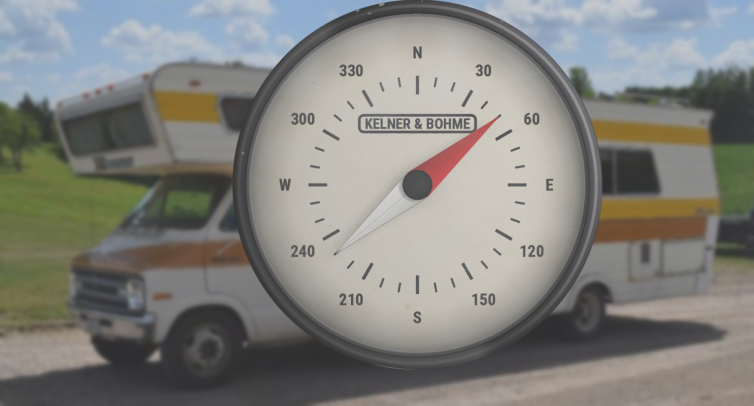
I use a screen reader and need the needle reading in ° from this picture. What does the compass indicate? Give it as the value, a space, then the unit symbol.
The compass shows 50 °
